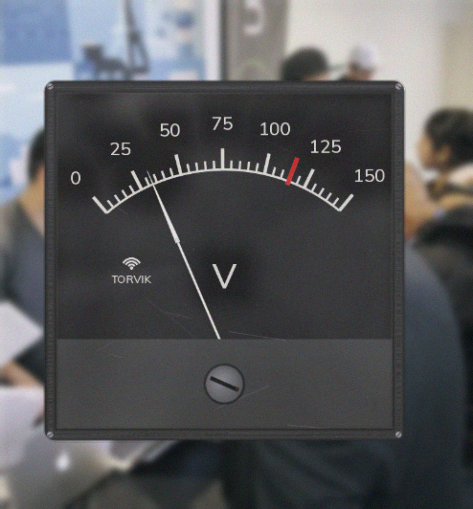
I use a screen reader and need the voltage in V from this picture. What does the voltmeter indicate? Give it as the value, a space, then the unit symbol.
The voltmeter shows 32.5 V
